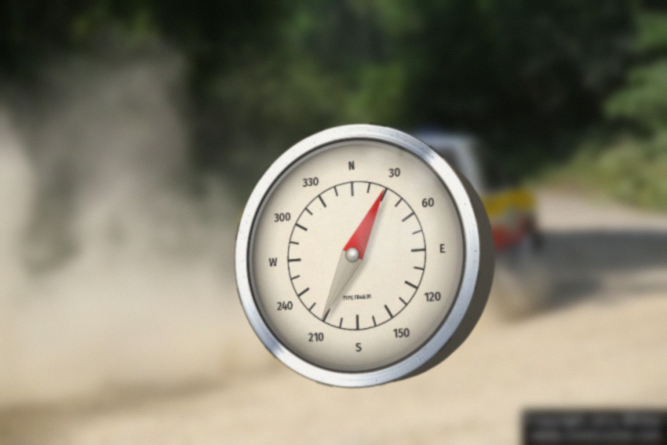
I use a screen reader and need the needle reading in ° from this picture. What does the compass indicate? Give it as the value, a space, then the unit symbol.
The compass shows 30 °
